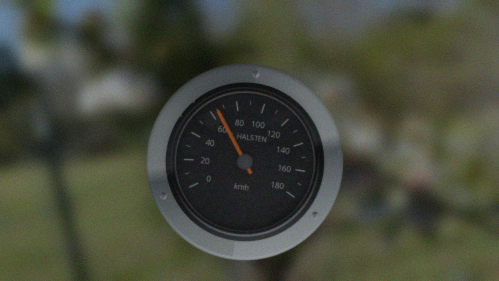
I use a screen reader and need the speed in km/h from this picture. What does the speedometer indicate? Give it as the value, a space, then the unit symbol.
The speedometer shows 65 km/h
